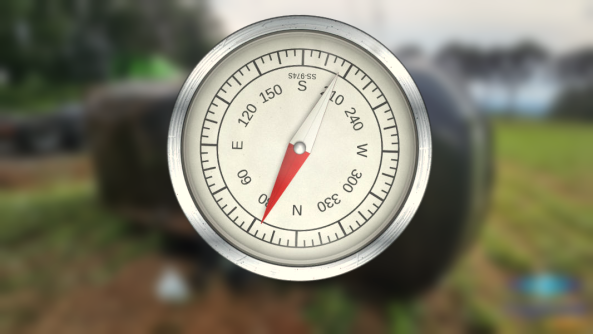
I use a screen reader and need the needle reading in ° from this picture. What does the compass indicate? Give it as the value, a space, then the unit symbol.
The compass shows 25 °
